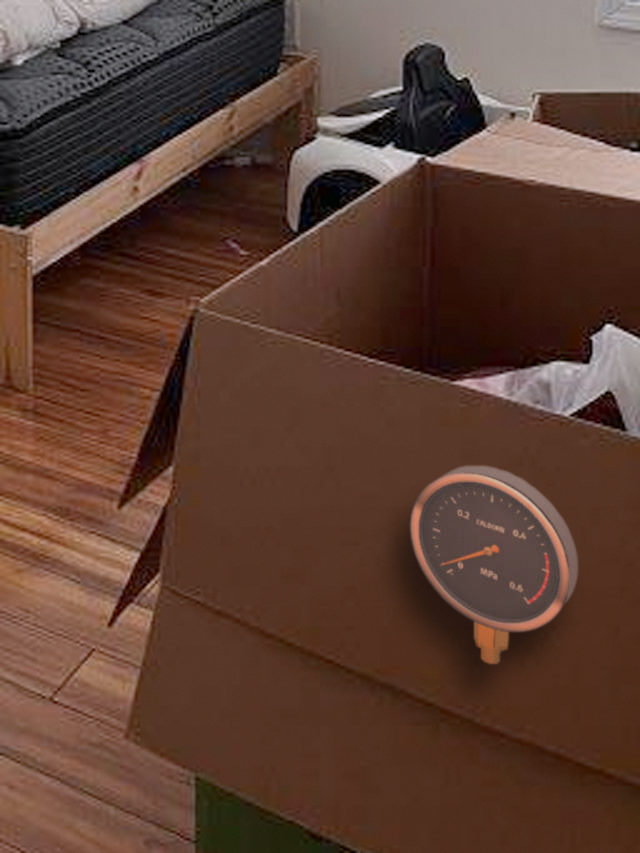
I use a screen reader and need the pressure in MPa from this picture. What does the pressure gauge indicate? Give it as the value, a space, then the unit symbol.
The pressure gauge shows 0.02 MPa
